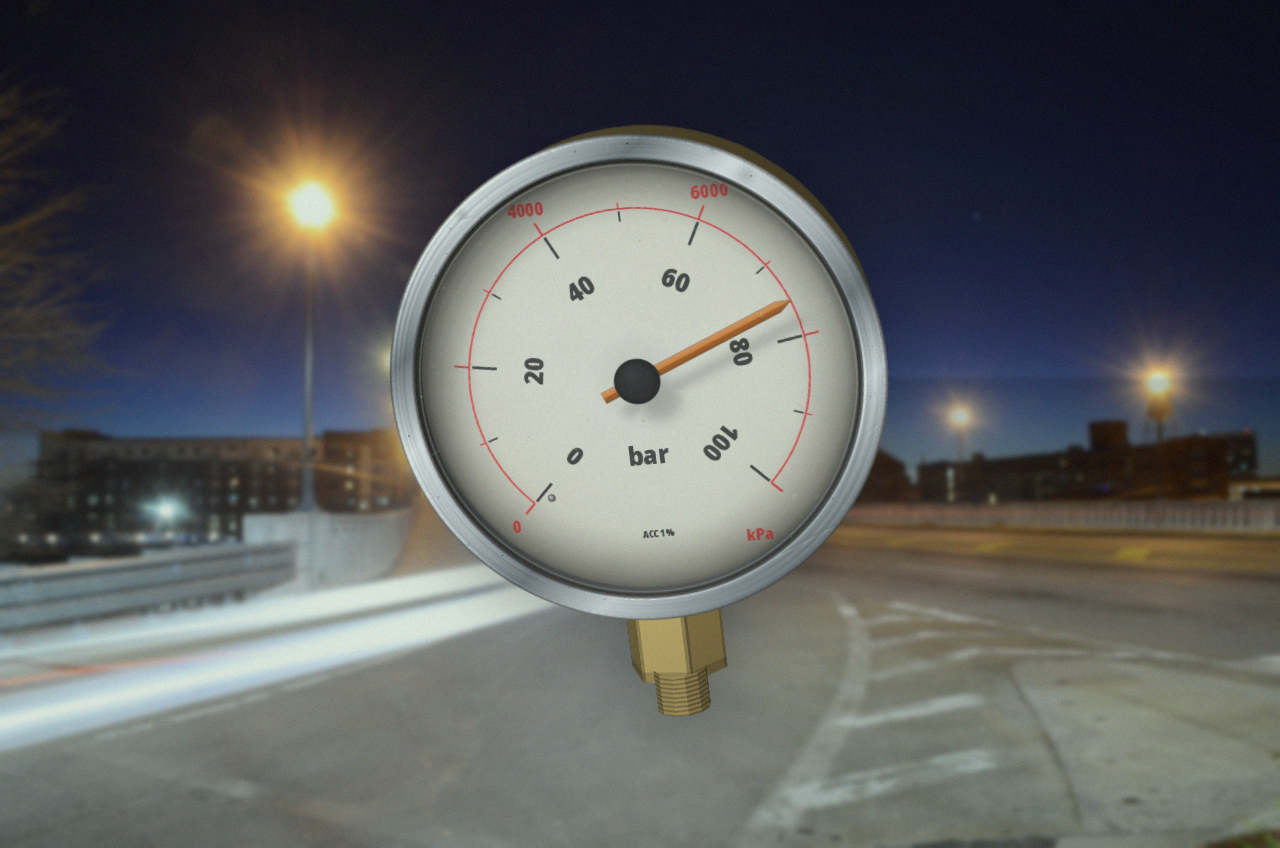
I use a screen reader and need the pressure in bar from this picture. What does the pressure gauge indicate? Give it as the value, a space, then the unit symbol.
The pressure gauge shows 75 bar
